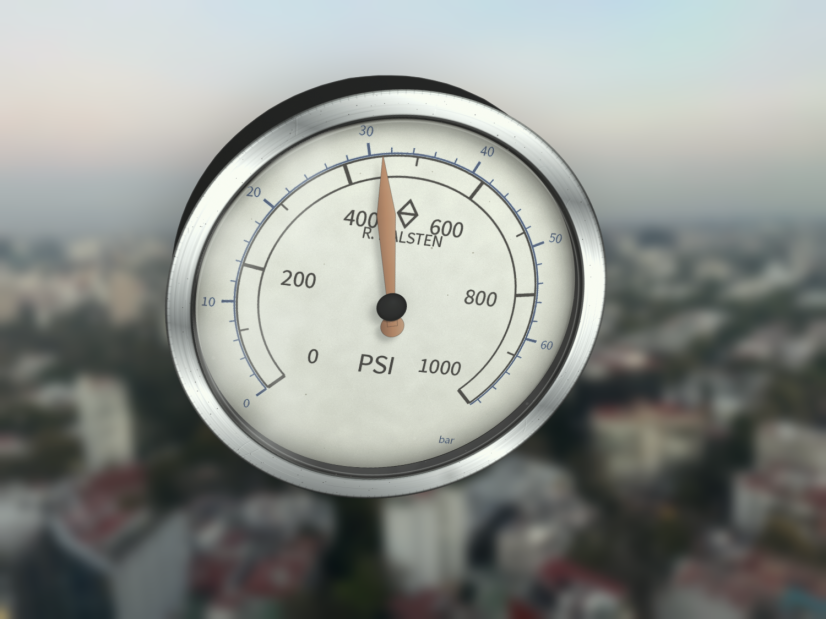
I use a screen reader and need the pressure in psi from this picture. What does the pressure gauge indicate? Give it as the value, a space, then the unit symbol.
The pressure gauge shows 450 psi
